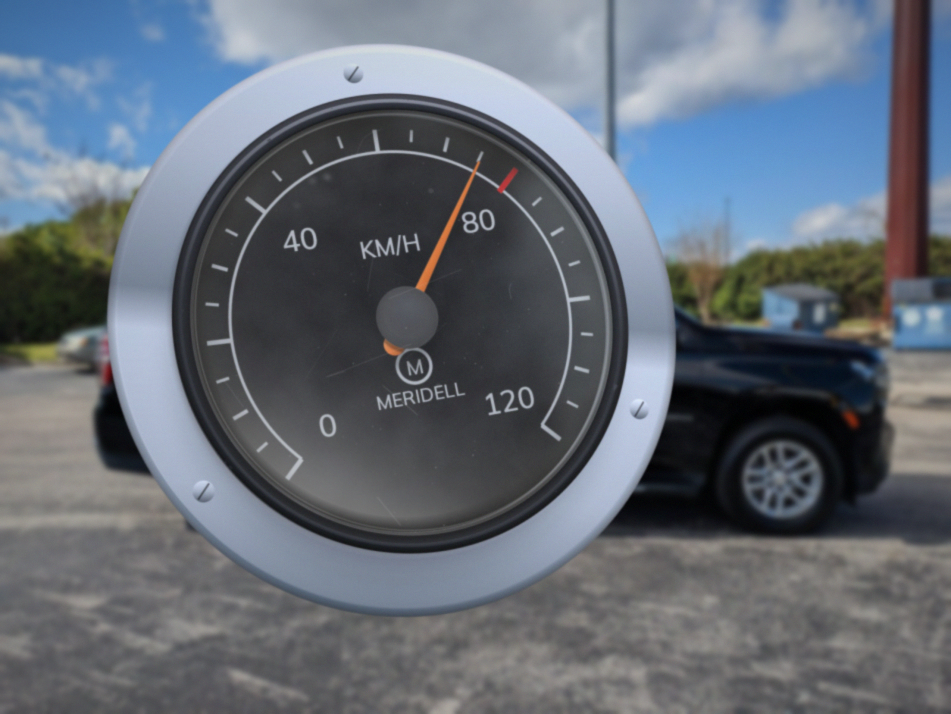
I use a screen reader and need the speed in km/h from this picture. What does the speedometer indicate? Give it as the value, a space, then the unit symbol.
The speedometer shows 75 km/h
